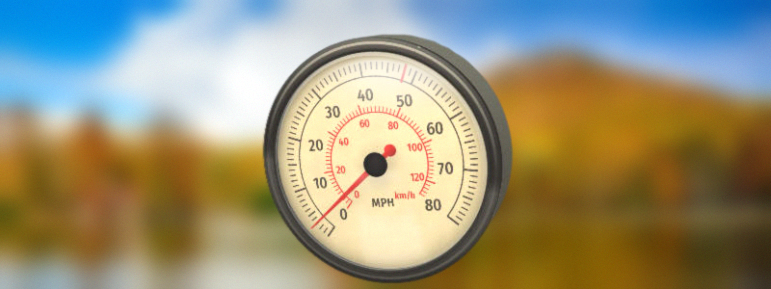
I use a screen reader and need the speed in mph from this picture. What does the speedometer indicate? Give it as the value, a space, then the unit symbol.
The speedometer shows 3 mph
